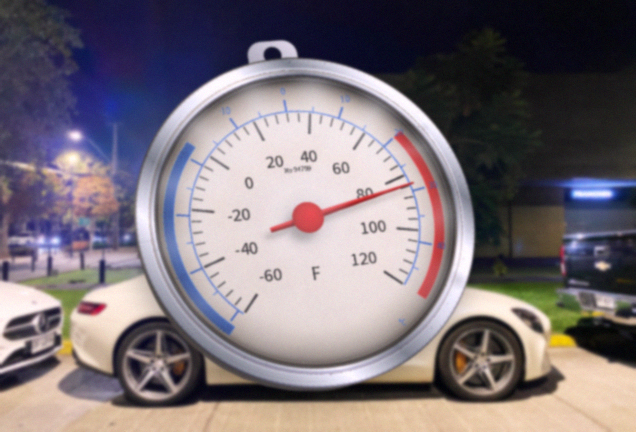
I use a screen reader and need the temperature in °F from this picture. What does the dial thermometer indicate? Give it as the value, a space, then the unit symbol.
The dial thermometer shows 84 °F
